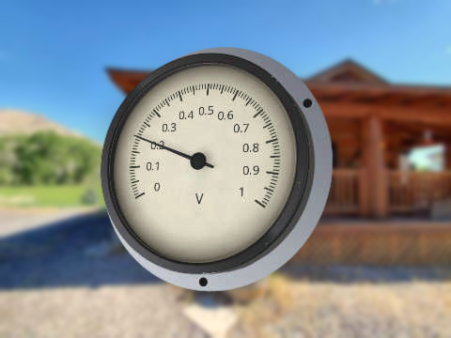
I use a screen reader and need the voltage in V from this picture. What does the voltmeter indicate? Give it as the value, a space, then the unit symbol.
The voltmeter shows 0.2 V
